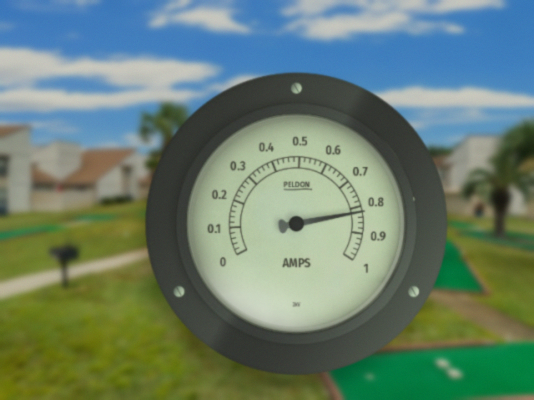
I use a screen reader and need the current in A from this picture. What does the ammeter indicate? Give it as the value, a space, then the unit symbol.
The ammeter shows 0.82 A
